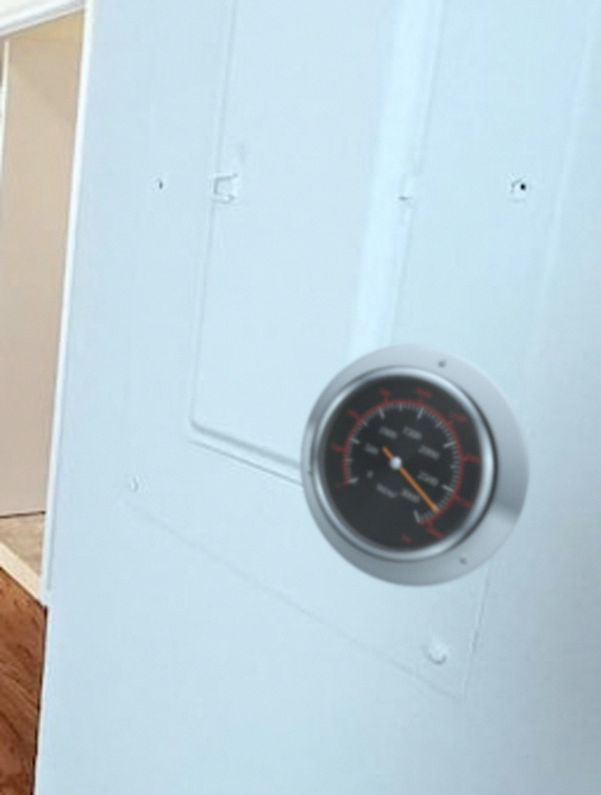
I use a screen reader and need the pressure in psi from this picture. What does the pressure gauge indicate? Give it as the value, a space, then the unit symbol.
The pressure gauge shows 2750 psi
